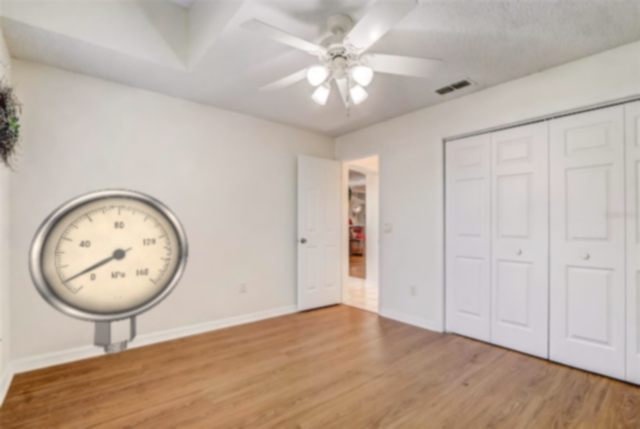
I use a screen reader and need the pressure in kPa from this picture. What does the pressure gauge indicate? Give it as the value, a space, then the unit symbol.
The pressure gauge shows 10 kPa
